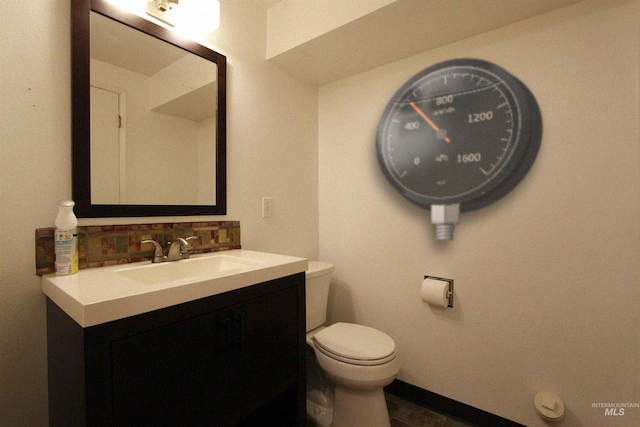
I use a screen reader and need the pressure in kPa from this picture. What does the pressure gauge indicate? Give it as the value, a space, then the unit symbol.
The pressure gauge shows 550 kPa
